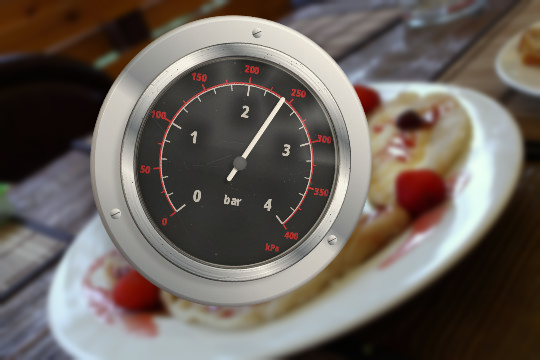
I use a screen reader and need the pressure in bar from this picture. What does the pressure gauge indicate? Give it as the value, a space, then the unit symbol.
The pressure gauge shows 2.4 bar
